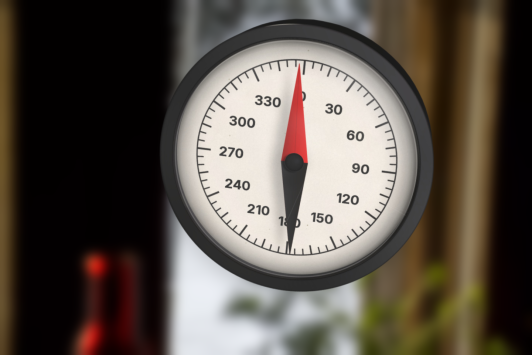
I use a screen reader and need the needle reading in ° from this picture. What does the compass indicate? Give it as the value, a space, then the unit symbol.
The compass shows 357.5 °
